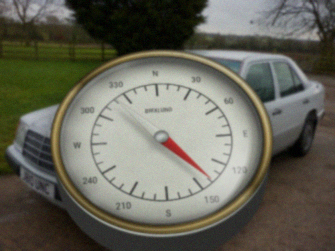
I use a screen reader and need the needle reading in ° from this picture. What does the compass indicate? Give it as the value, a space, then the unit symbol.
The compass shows 140 °
